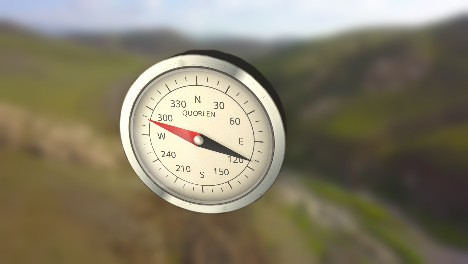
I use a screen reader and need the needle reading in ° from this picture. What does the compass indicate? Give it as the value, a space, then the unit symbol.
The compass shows 290 °
